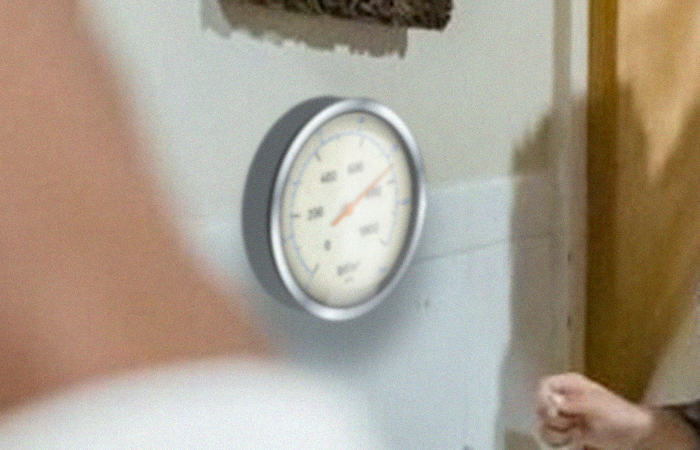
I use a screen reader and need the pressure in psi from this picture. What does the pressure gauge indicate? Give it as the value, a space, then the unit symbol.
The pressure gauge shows 750 psi
